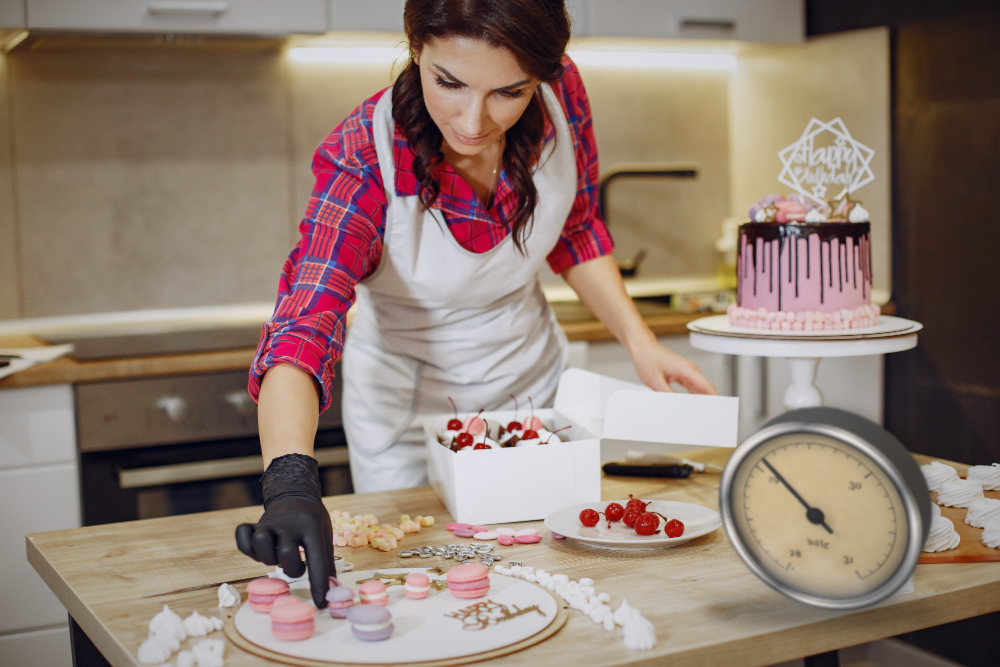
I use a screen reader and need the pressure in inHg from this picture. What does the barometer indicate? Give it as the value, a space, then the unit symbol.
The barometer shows 29.1 inHg
